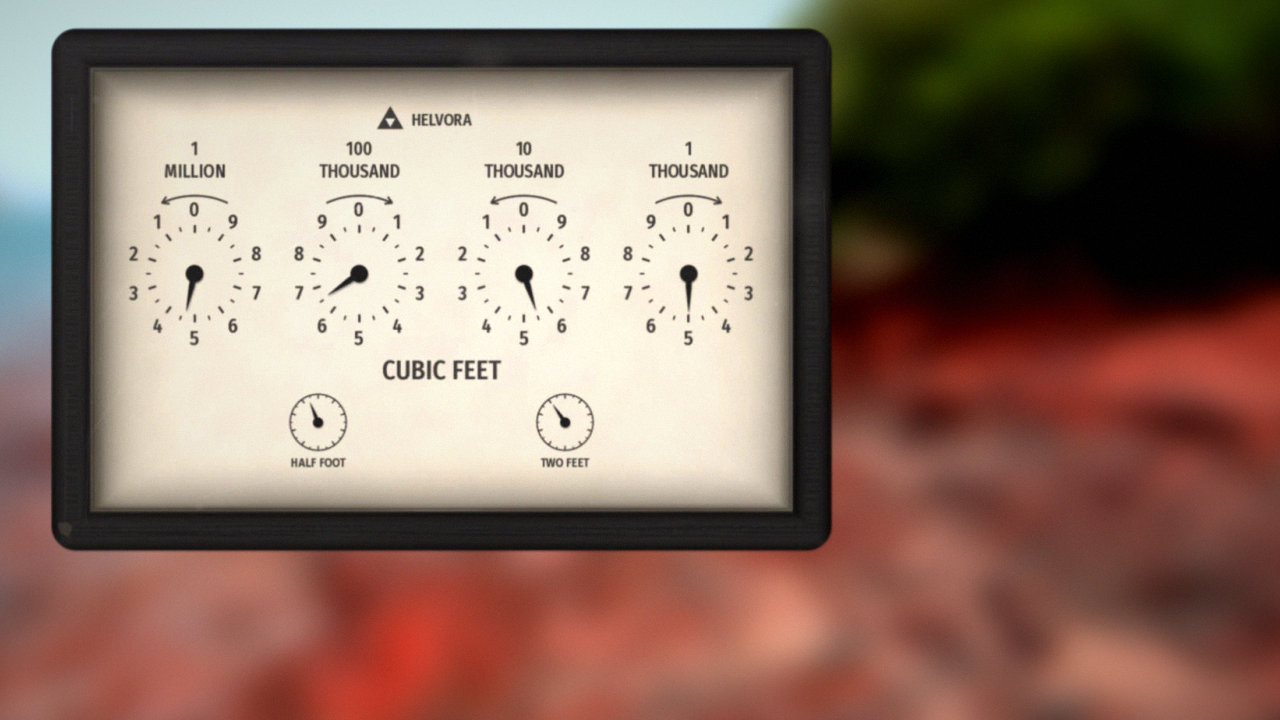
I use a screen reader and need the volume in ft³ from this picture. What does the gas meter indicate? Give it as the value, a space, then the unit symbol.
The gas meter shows 465500 ft³
